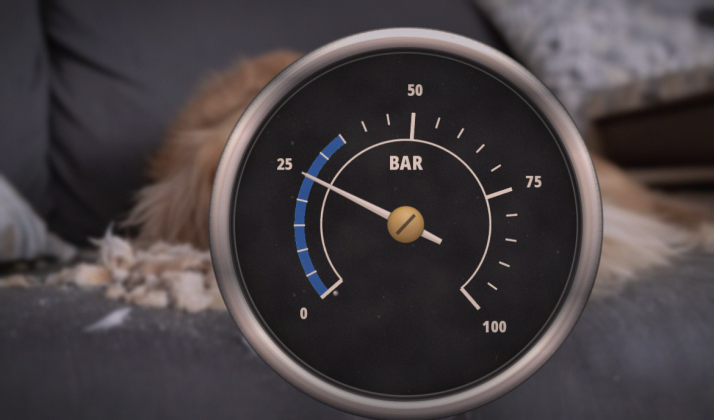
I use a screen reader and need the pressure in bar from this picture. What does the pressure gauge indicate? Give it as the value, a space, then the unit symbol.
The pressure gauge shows 25 bar
